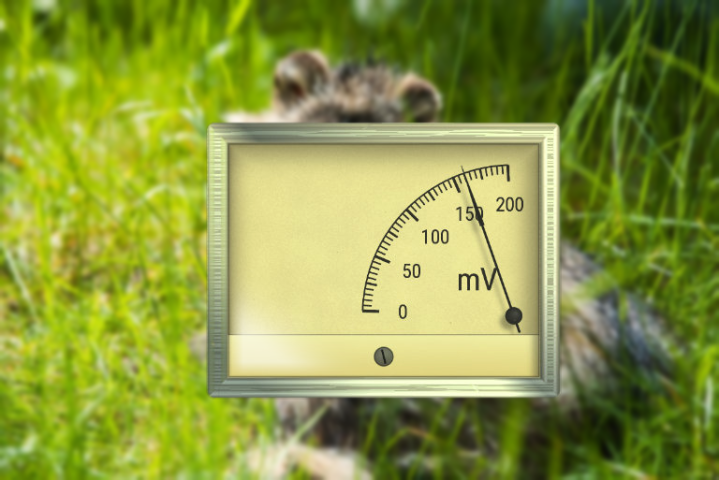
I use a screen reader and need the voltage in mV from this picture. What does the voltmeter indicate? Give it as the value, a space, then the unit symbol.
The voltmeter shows 160 mV
